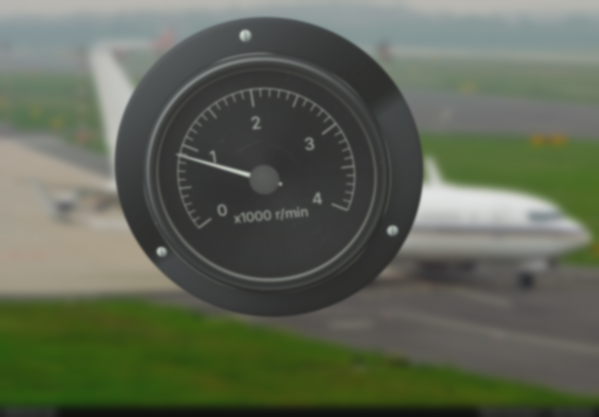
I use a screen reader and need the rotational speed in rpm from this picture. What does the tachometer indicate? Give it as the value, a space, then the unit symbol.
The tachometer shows 900 rpm
